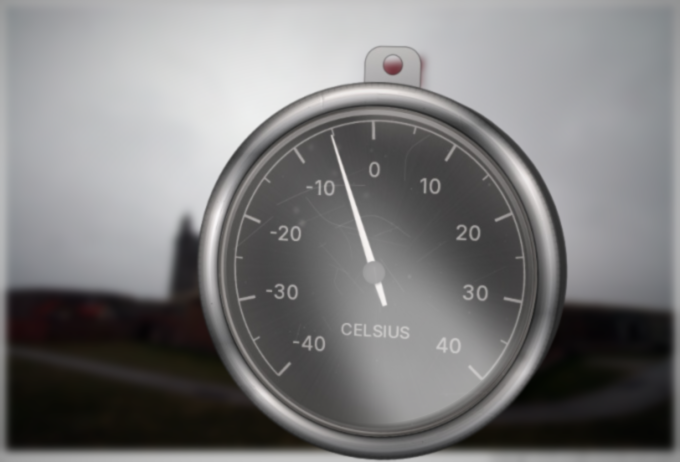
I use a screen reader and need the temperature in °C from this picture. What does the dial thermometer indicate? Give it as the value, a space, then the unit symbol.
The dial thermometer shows -5 °C
